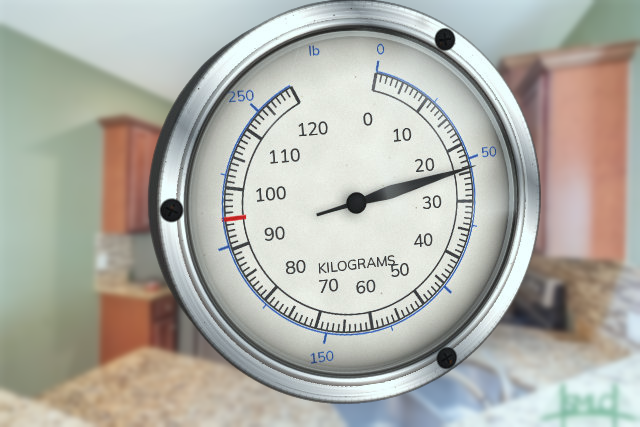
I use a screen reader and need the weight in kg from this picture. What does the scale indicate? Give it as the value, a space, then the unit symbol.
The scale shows 24 kg
